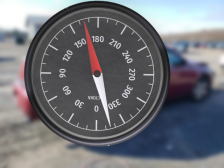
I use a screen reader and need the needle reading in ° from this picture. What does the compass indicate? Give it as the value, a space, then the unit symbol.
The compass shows 165 °
